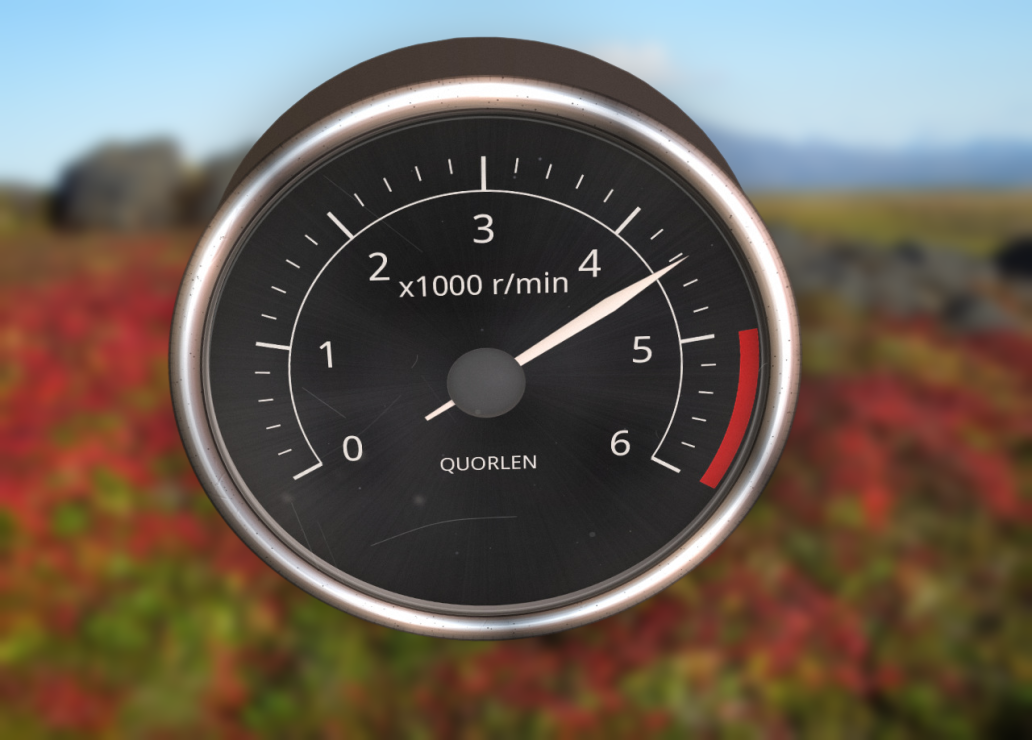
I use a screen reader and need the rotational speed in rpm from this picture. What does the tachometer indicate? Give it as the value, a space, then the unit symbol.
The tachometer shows 4400 rpm
